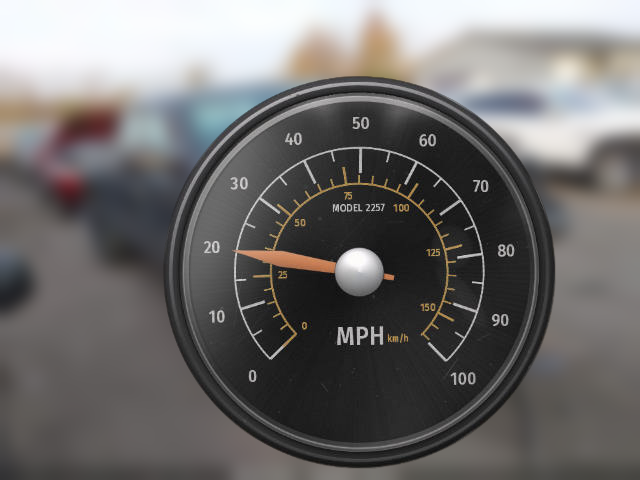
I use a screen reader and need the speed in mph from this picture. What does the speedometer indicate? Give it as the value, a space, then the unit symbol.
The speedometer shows 20 mph
